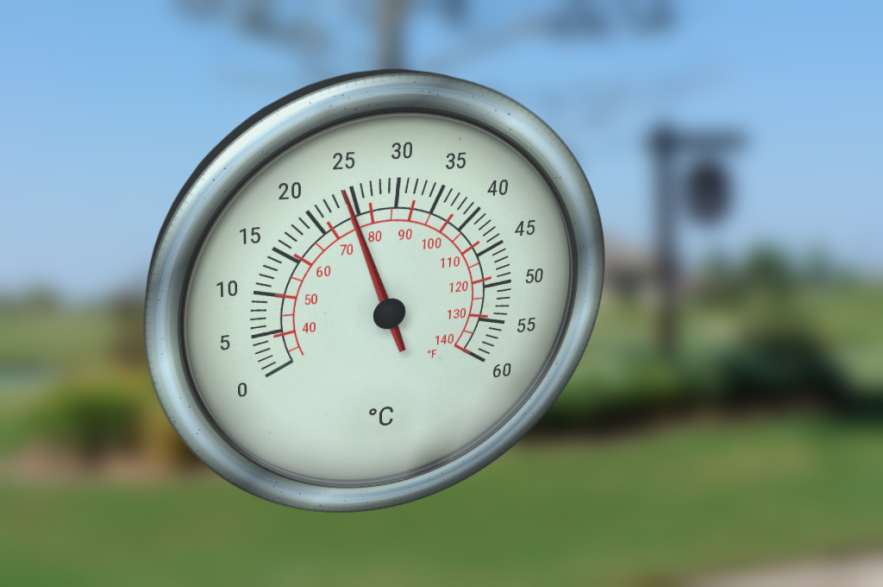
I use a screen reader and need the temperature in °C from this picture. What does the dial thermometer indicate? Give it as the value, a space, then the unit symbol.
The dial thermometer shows 24 °C
